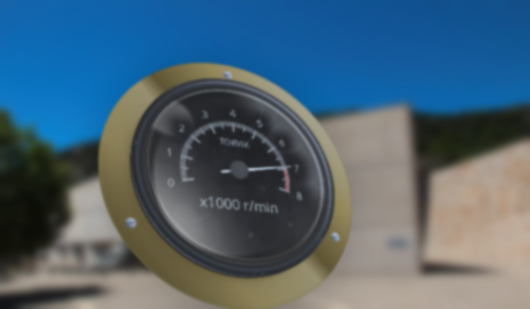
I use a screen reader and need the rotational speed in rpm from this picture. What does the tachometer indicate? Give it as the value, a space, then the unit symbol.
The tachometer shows 7000 rpm
